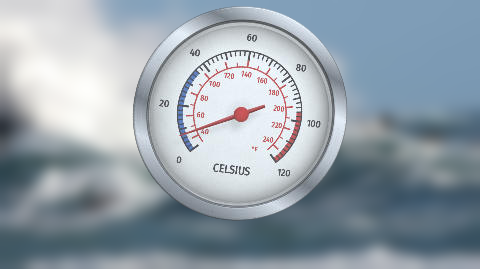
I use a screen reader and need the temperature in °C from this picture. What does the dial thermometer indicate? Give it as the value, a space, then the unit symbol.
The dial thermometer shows 8 °C
